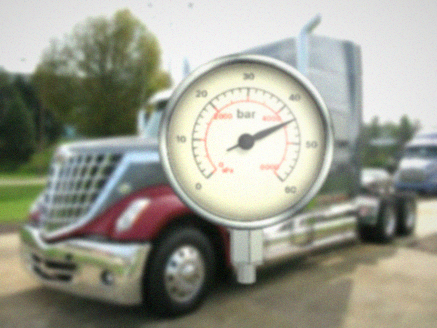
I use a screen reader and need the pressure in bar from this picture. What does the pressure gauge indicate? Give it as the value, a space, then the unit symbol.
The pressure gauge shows 44 bar
